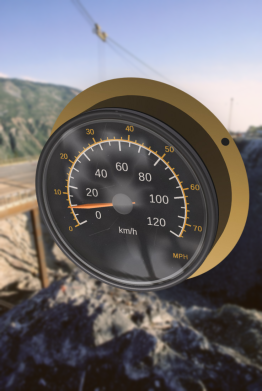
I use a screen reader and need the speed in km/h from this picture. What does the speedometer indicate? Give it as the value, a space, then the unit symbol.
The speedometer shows 10 km/h
